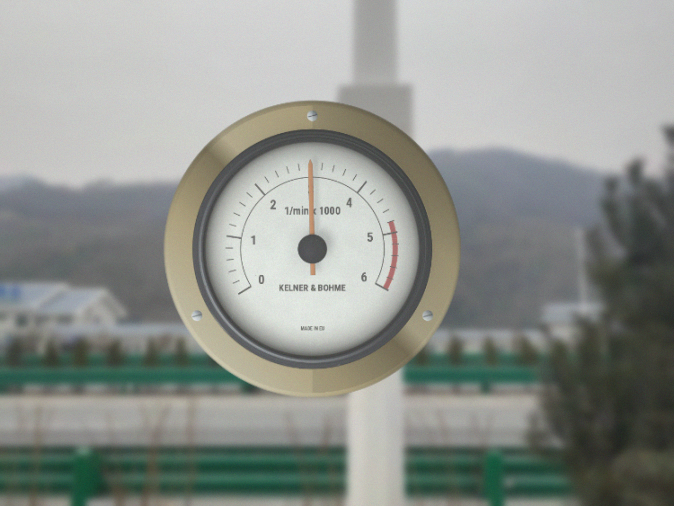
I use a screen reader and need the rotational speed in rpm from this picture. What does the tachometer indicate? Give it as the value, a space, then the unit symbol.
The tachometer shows 3000 rpm
